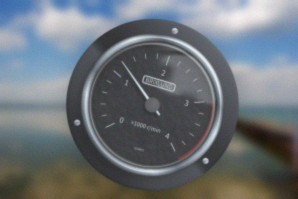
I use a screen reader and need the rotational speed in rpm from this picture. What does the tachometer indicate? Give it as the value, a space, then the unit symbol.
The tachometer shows 1200 rpm
